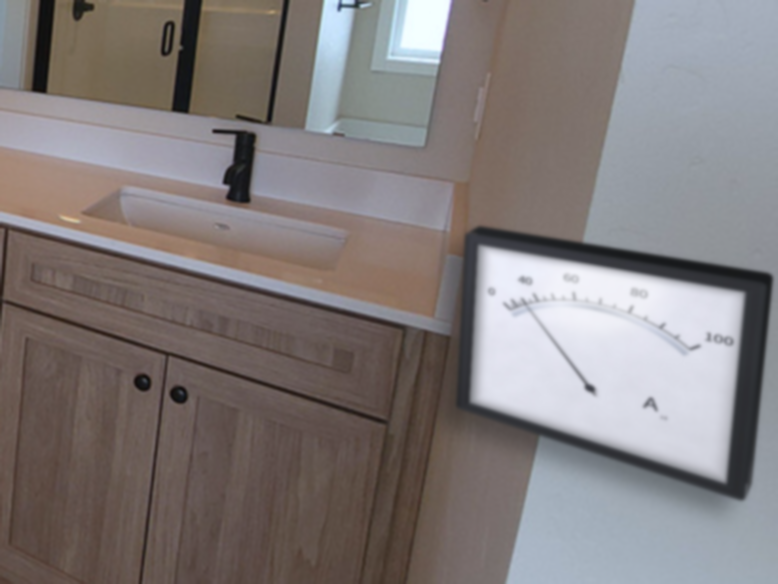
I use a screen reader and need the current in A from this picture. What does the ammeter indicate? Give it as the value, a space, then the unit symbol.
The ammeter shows 30 A
